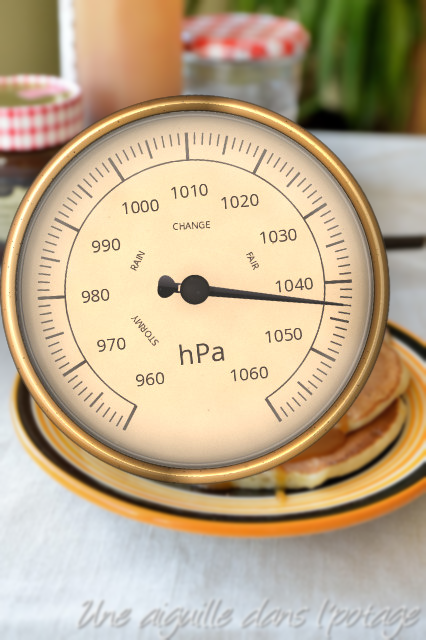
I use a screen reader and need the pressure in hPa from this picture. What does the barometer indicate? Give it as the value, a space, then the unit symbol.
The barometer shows 1043 hPa
